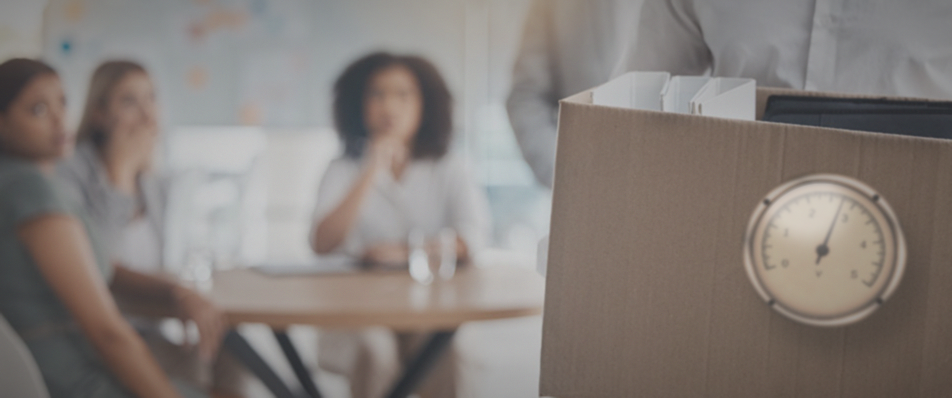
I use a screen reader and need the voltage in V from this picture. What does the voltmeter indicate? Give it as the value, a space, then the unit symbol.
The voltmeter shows 2.75 V
